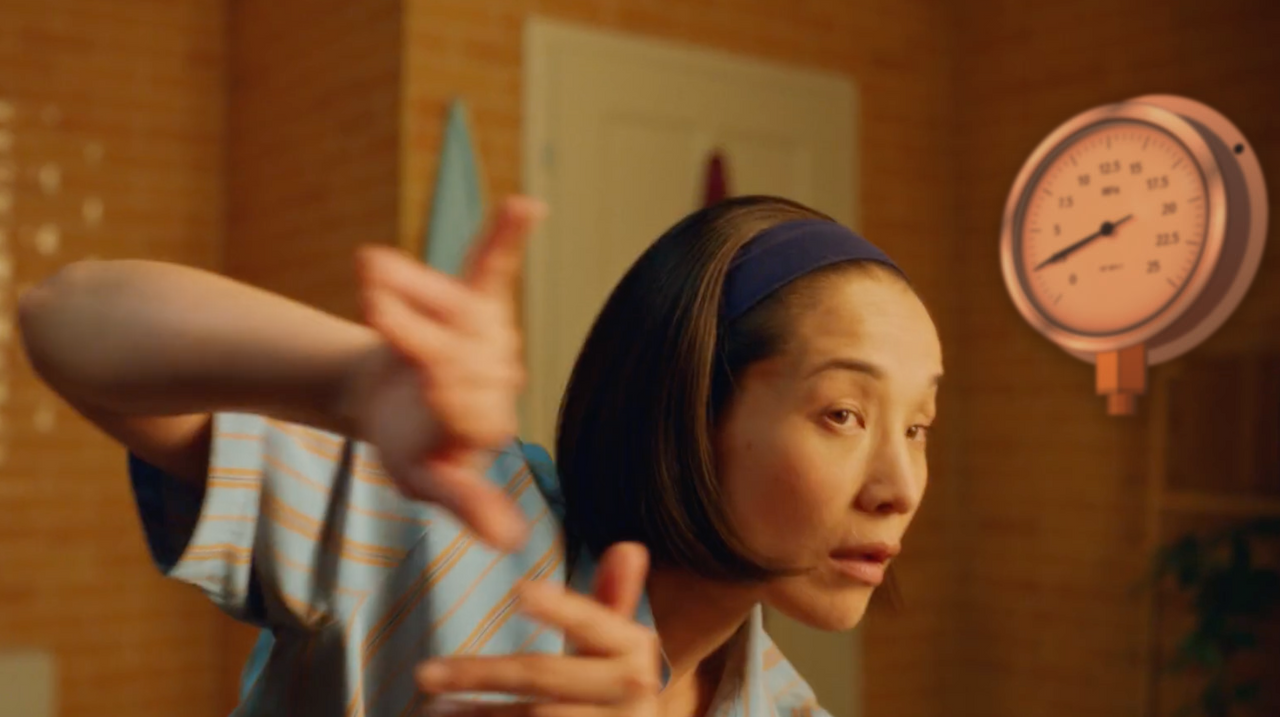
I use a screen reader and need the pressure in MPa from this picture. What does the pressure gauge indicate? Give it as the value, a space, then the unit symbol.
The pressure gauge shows 2.5 MPa
